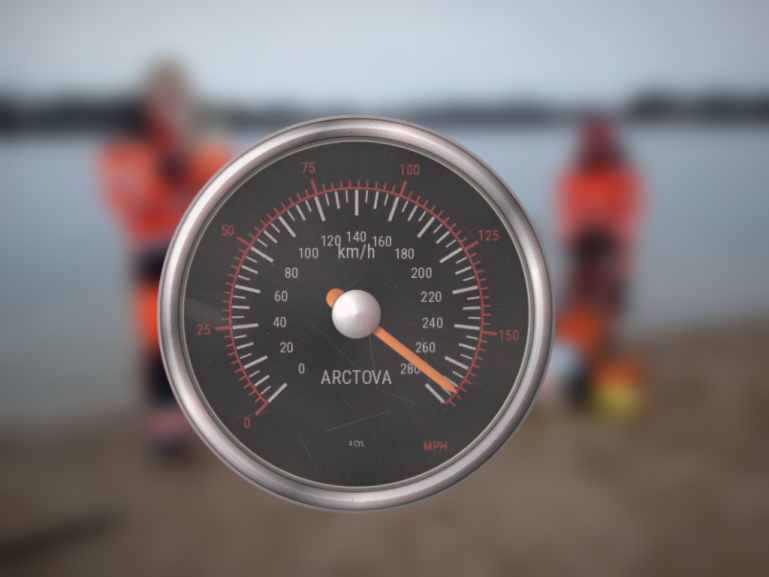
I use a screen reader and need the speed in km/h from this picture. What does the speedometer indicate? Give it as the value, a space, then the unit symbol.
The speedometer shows 272.5 km/h
